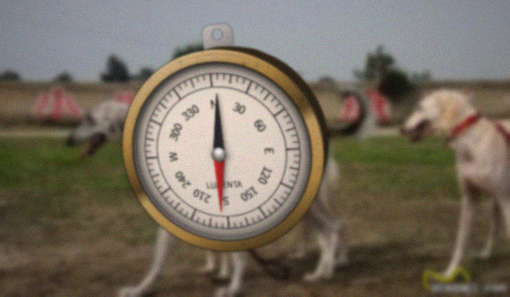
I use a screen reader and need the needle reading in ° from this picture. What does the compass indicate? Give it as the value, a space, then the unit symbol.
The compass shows 185 °
